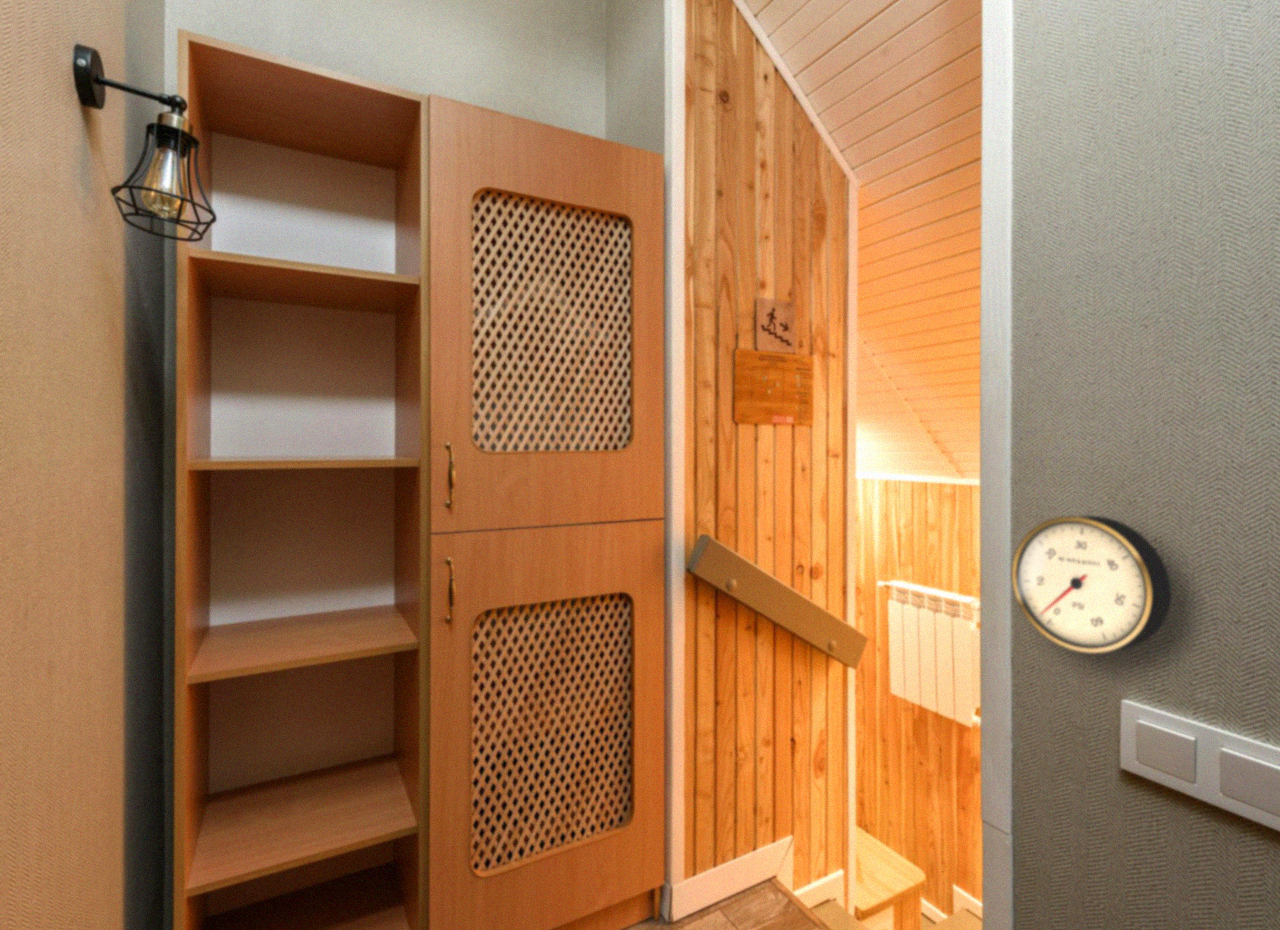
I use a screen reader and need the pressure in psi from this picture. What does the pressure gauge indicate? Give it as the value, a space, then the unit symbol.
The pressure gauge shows 2 psi
